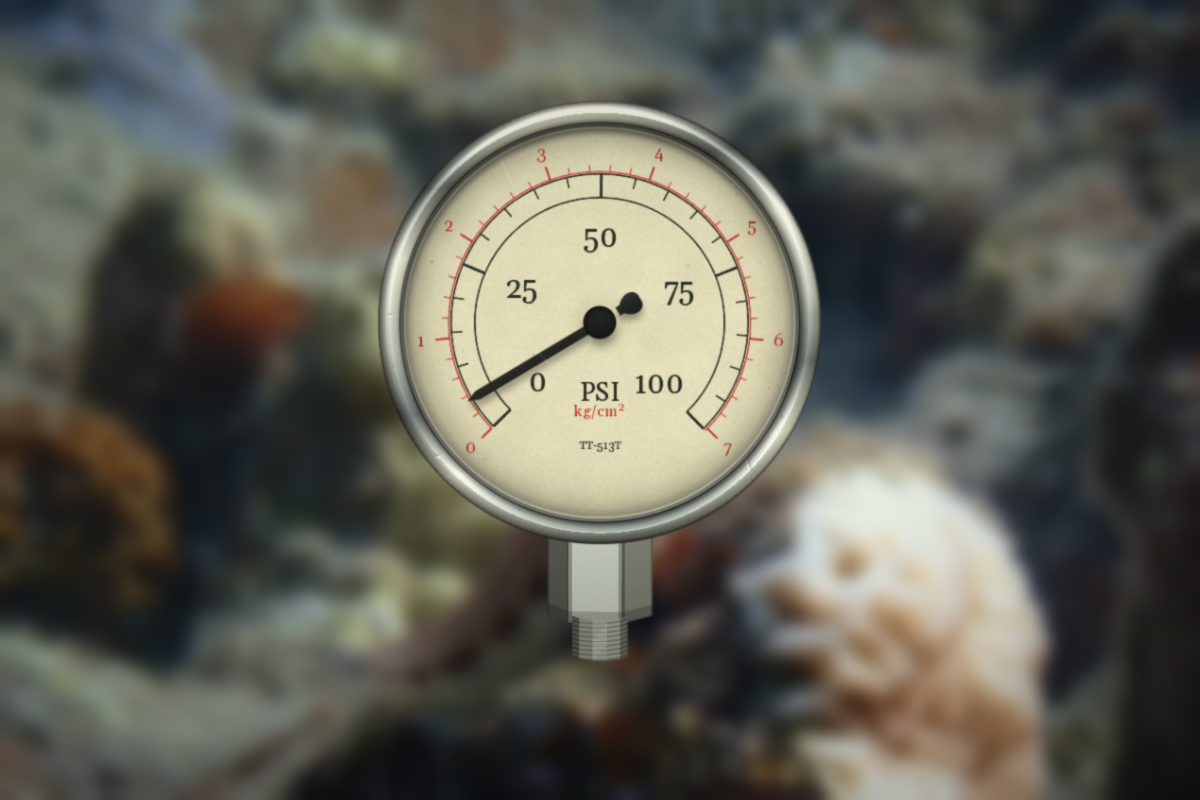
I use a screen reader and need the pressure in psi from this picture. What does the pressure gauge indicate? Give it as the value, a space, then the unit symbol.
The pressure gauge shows 5 psi
